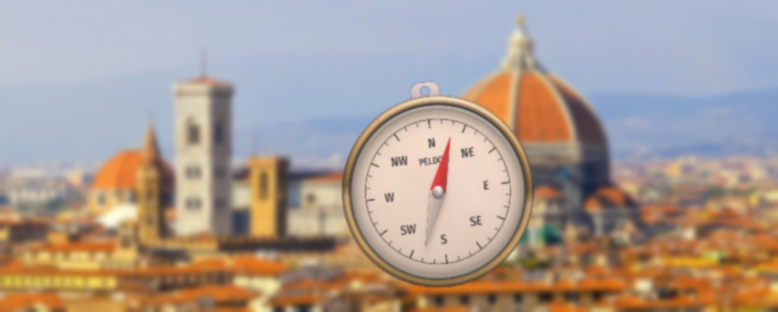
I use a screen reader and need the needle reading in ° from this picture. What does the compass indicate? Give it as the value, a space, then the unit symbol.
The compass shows 20 °
